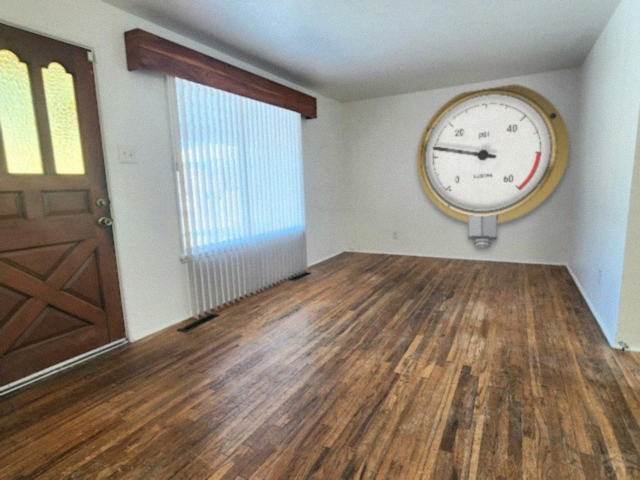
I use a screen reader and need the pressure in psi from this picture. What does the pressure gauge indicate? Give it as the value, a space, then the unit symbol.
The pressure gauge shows 12.5 psi
